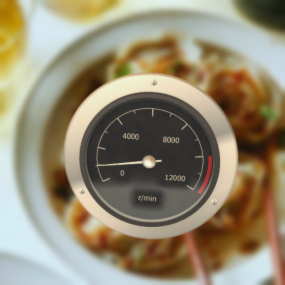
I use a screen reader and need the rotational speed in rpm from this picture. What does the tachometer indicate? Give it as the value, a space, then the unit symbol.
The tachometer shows 1000 rpm
